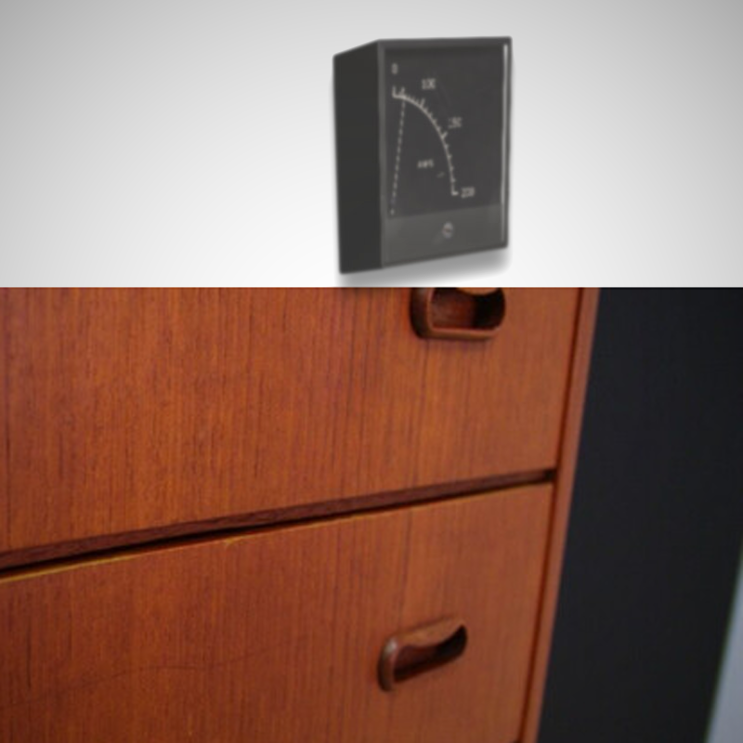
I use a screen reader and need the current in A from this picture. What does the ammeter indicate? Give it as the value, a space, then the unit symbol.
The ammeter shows 50 A
